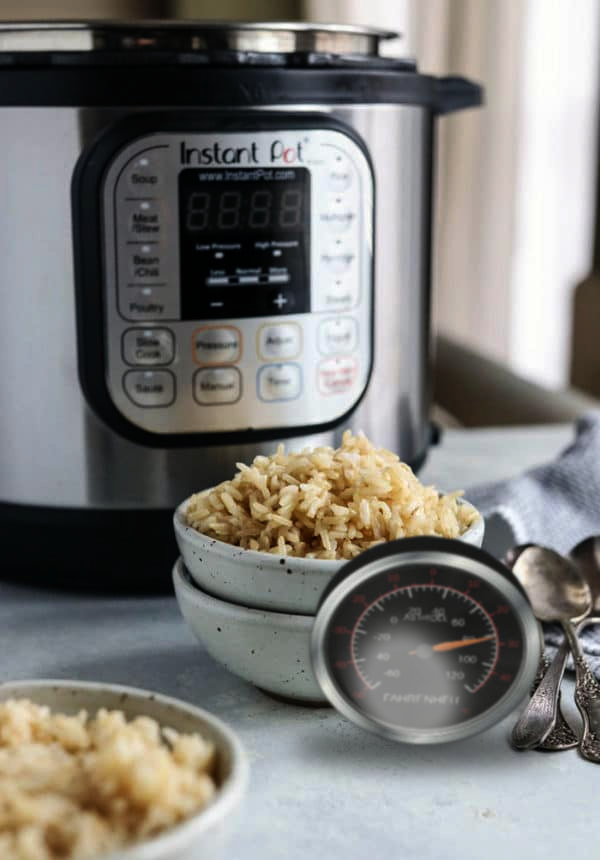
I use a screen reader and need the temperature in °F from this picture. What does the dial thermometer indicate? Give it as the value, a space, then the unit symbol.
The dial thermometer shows 80 °F
